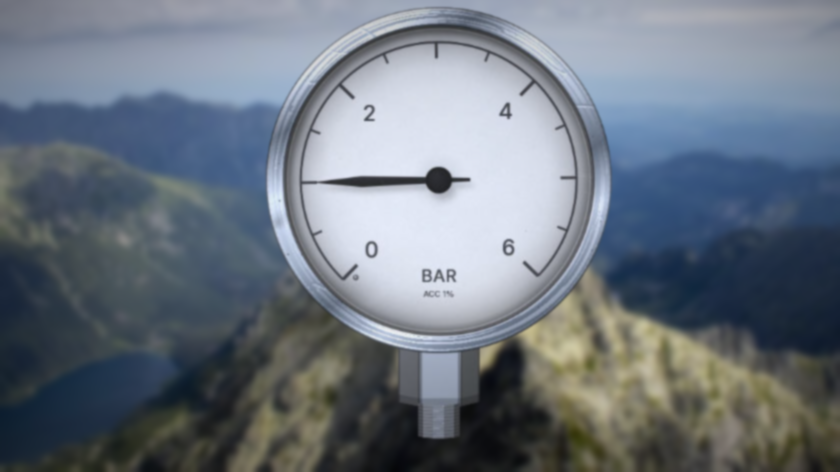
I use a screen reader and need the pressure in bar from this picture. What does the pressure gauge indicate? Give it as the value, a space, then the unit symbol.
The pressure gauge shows 1 bar
